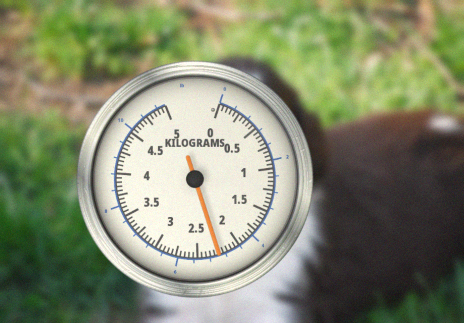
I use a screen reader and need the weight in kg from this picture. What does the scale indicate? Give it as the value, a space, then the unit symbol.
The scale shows 2.25 kg
